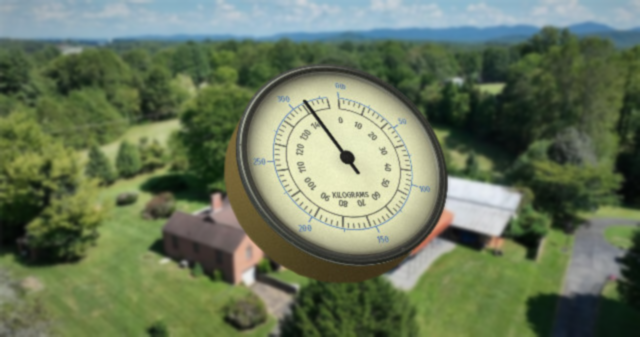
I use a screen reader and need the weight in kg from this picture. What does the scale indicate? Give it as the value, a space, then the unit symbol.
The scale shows 140 kg
